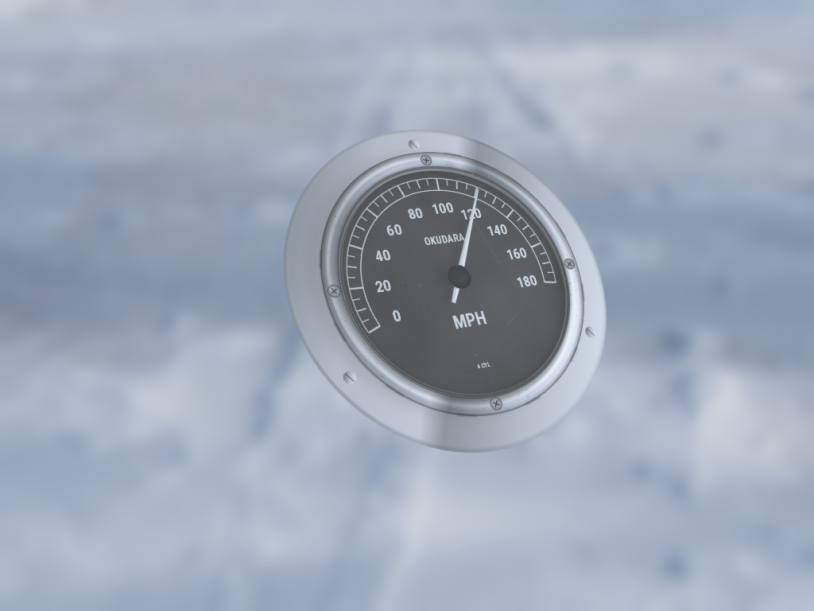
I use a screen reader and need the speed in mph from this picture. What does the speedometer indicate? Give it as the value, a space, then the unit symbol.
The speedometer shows 120 mph
